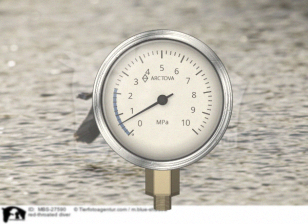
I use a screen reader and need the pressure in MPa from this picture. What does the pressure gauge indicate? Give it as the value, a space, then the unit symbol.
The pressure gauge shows 0.6 MPa
